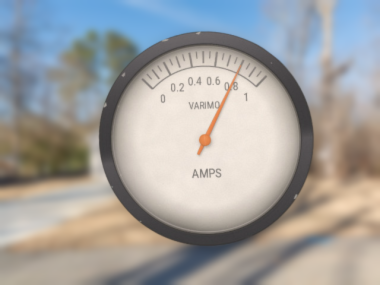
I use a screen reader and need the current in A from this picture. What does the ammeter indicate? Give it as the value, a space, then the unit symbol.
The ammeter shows 0.8 A
